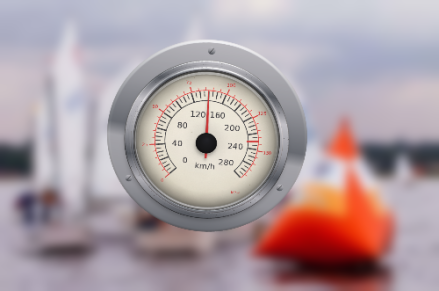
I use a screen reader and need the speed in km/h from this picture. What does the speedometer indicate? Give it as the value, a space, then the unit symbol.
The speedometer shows 140 km/h
